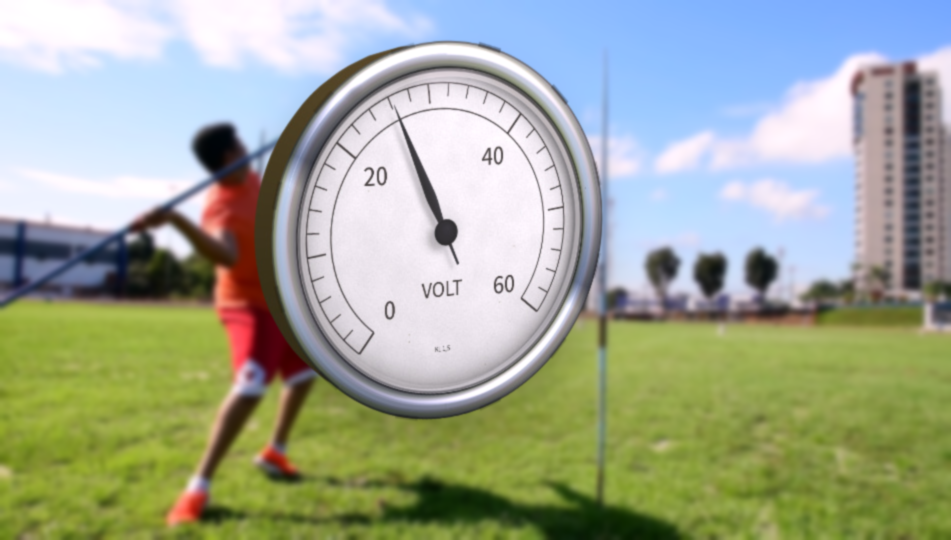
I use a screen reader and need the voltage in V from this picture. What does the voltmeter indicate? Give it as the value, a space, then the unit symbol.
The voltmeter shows 26 V
